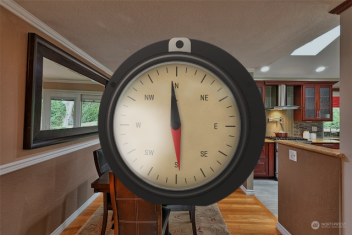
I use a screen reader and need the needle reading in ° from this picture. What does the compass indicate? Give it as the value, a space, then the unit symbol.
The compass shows 175 °
